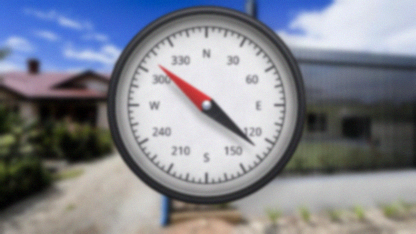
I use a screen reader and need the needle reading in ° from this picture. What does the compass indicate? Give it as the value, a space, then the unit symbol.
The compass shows 310 °
